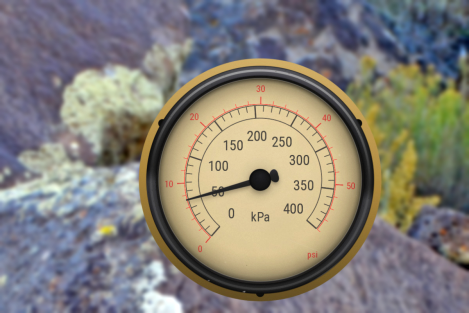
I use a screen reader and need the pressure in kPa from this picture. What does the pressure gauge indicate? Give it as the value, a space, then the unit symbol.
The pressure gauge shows 50 kPa
